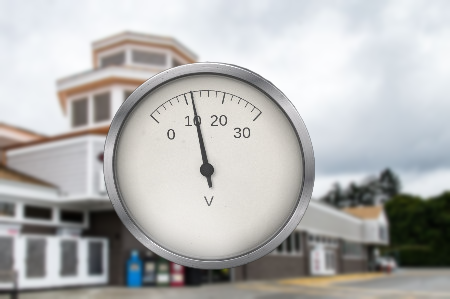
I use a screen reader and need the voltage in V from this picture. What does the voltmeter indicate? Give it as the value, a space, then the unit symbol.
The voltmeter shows 12 V
